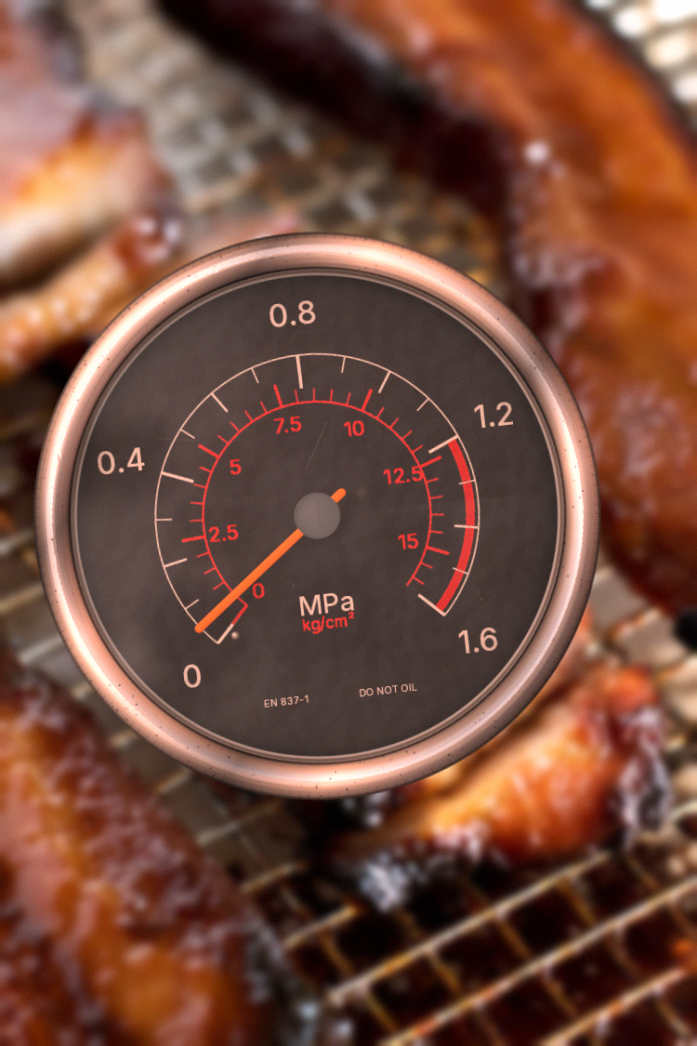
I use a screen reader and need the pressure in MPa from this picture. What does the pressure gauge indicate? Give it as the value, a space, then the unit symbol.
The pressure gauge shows 0.05 MPa
